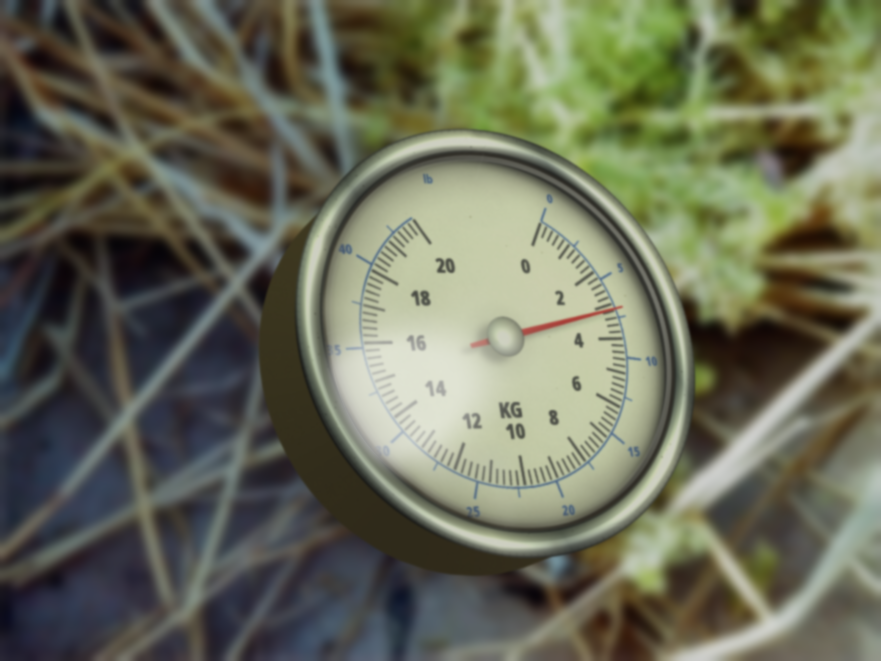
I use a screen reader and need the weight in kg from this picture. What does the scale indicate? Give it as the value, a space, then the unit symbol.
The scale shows 3.2 kg
